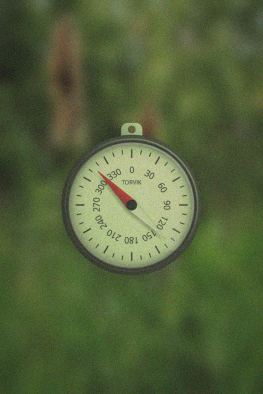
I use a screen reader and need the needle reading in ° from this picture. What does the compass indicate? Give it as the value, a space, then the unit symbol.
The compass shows 315 °
